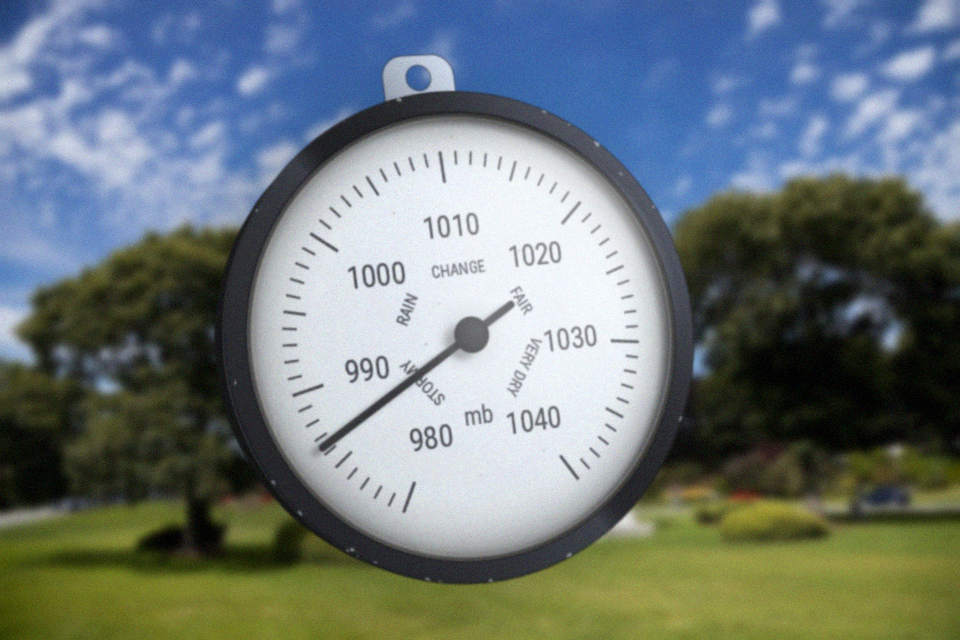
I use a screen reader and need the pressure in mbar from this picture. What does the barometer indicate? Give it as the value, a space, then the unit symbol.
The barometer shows 986.5 mbar
